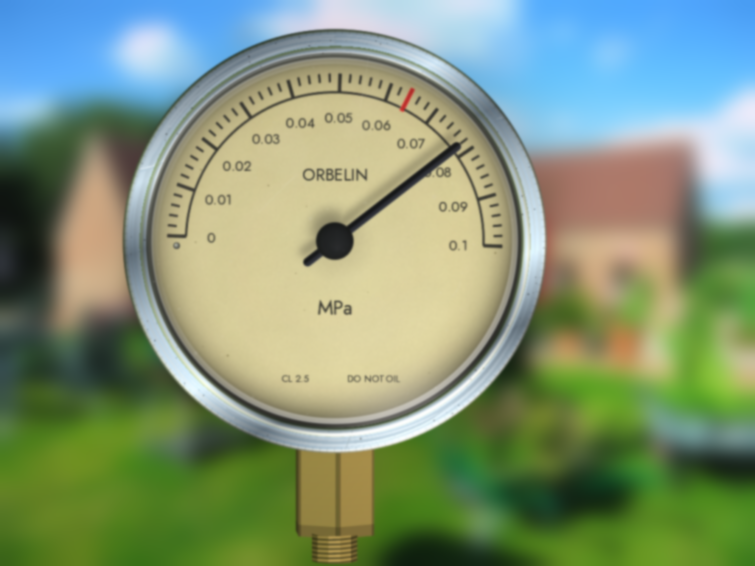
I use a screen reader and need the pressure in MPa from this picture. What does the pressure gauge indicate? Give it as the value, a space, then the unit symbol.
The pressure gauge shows 0.078 MPa
